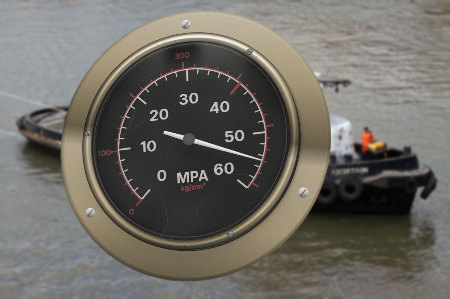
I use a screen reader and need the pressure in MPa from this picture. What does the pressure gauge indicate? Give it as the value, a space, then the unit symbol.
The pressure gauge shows 55 MPa
